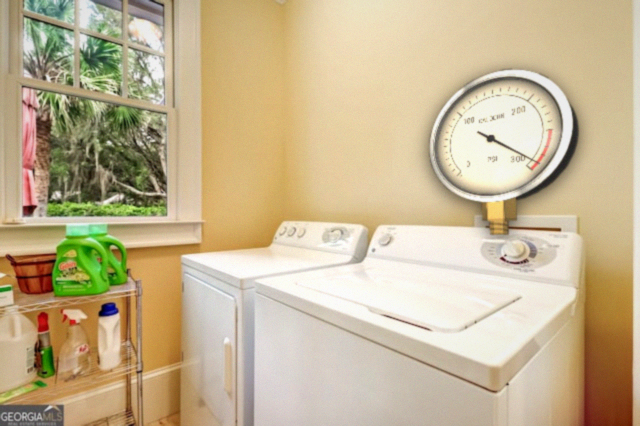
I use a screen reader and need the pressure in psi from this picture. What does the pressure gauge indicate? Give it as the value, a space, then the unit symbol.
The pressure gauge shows 290 psi
